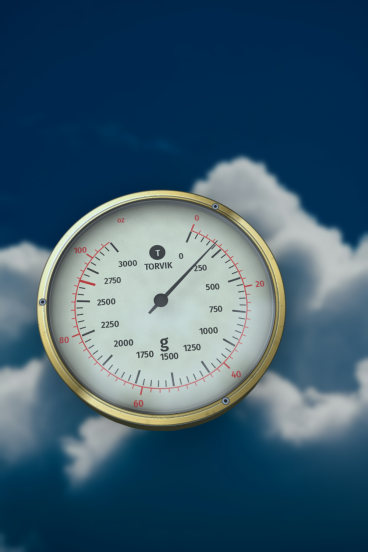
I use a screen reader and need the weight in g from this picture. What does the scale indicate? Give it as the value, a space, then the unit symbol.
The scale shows 200 g
